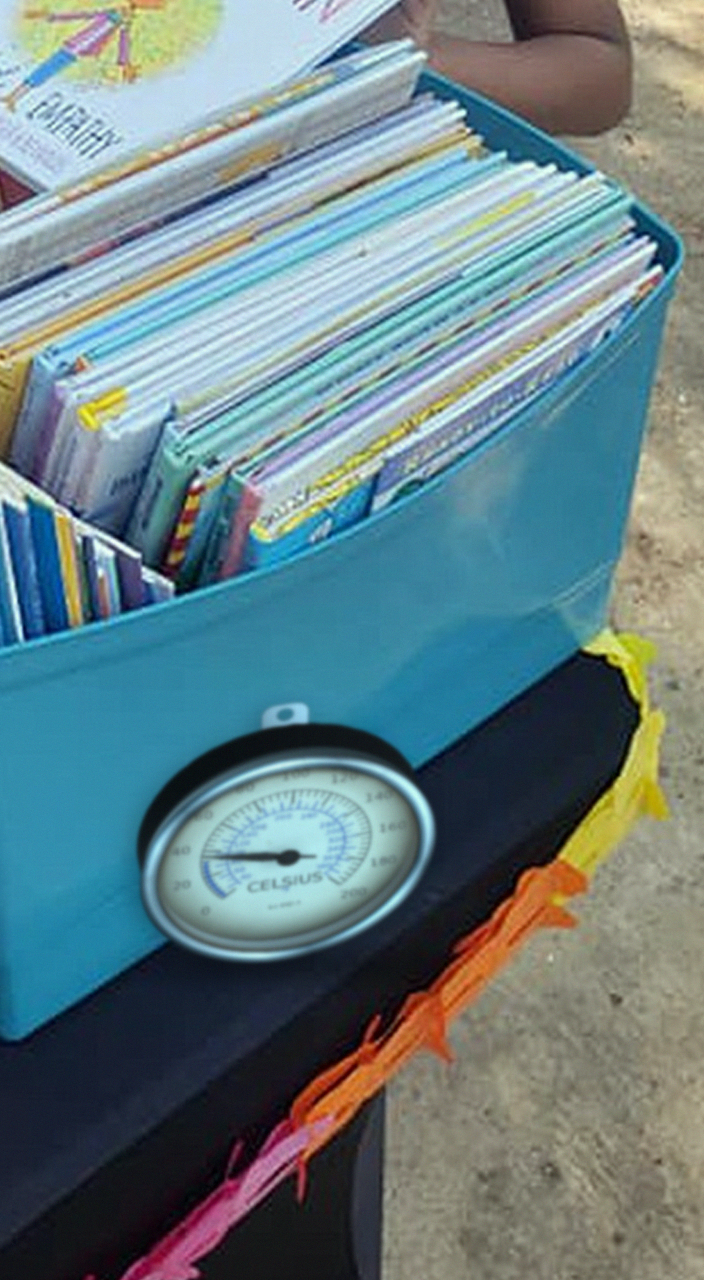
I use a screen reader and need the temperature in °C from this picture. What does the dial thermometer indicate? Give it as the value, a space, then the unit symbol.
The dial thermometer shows 40 °C
